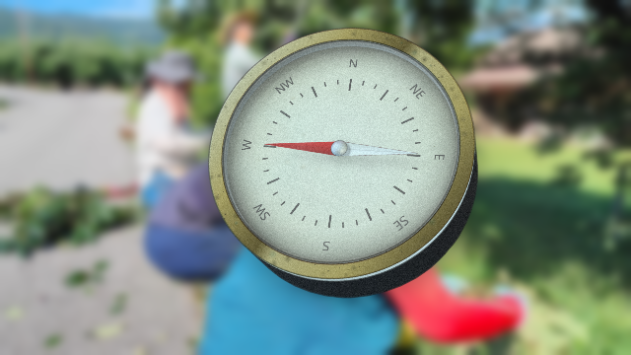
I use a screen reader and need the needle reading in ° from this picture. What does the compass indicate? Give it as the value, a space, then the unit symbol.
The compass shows 270 °
